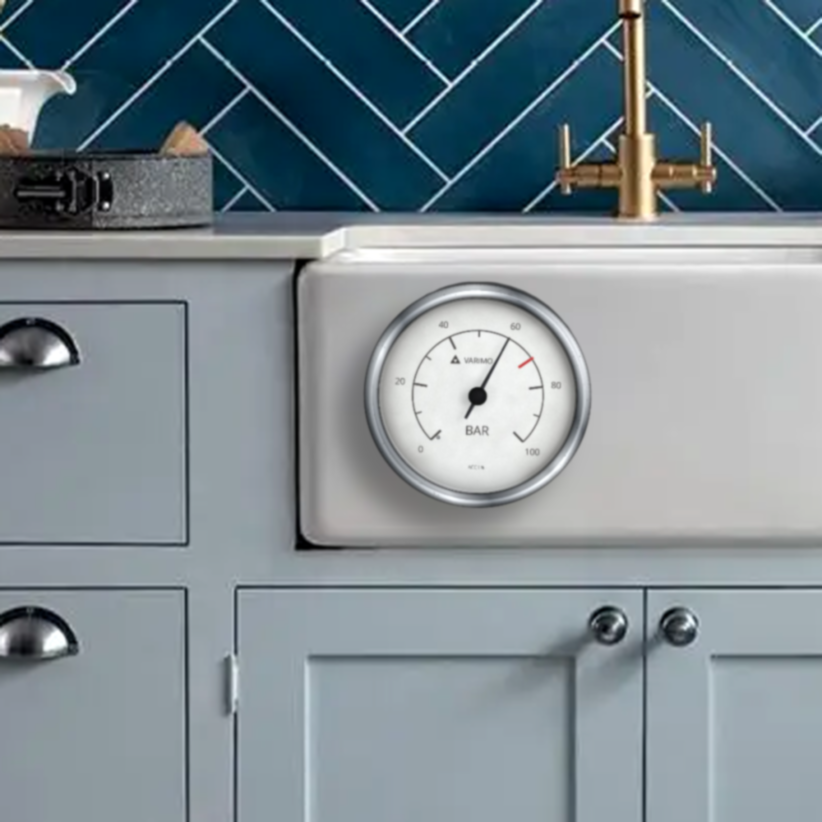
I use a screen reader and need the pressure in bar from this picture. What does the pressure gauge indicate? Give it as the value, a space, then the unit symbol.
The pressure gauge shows 60 bar
